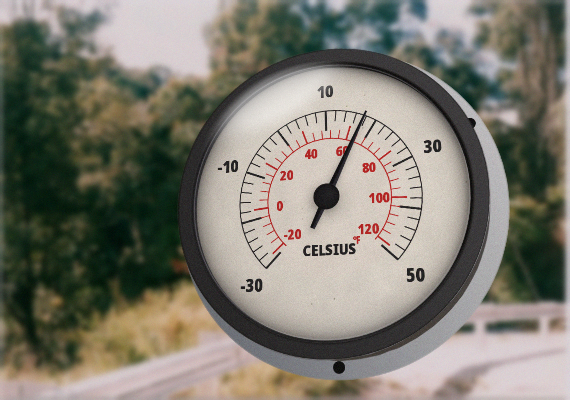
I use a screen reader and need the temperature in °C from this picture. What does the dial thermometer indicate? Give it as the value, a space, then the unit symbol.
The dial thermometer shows 18 °C
